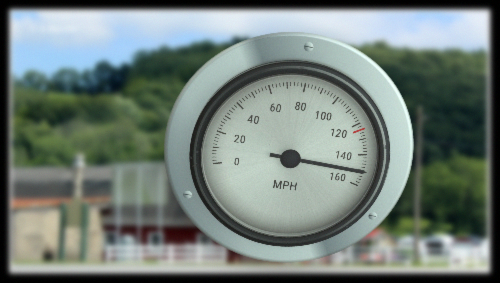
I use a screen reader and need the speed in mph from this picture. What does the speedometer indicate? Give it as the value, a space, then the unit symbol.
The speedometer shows 150 mph
